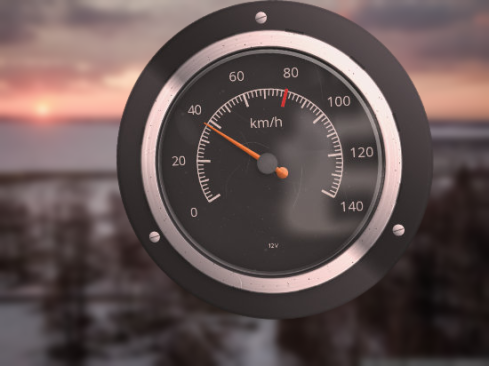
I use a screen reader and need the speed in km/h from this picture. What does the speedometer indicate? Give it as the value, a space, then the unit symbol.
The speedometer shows 38 km/h
